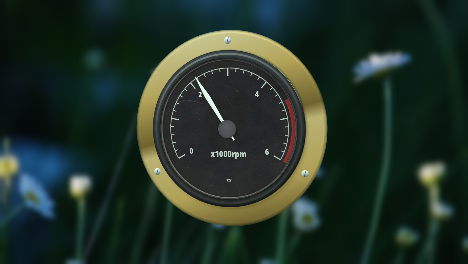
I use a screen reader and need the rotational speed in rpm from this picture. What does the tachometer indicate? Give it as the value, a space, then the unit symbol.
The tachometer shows 2200 rpm
